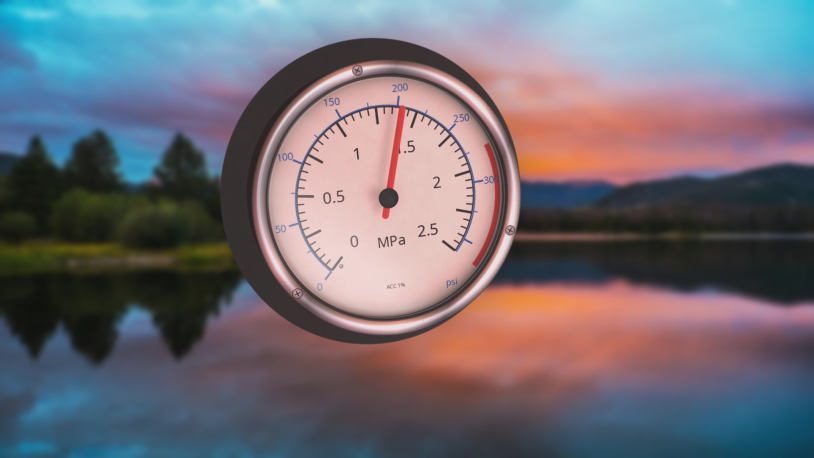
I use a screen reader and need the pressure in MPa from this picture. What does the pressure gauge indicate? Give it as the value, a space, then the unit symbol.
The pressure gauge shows 1.4 MPa
